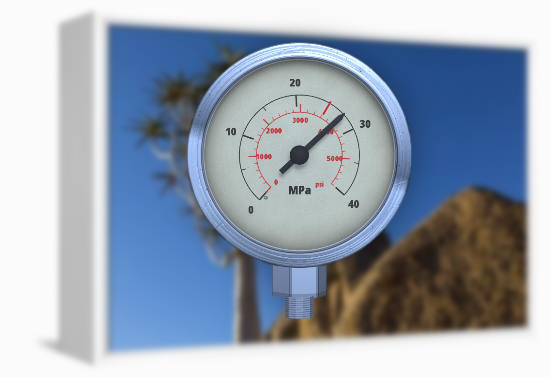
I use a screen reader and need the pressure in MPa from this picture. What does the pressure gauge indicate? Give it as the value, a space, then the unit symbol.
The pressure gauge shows 27.5 MPa
